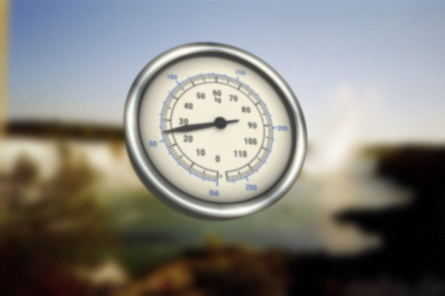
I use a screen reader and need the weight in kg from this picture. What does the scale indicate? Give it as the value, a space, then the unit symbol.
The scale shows 25 kg
